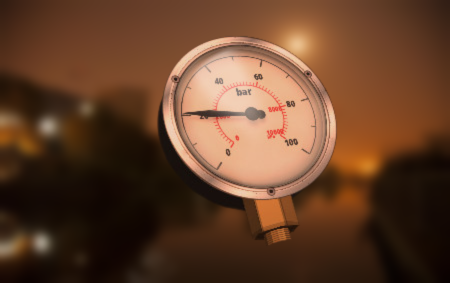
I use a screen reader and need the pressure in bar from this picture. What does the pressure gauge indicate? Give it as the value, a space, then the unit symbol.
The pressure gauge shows 20 bar
